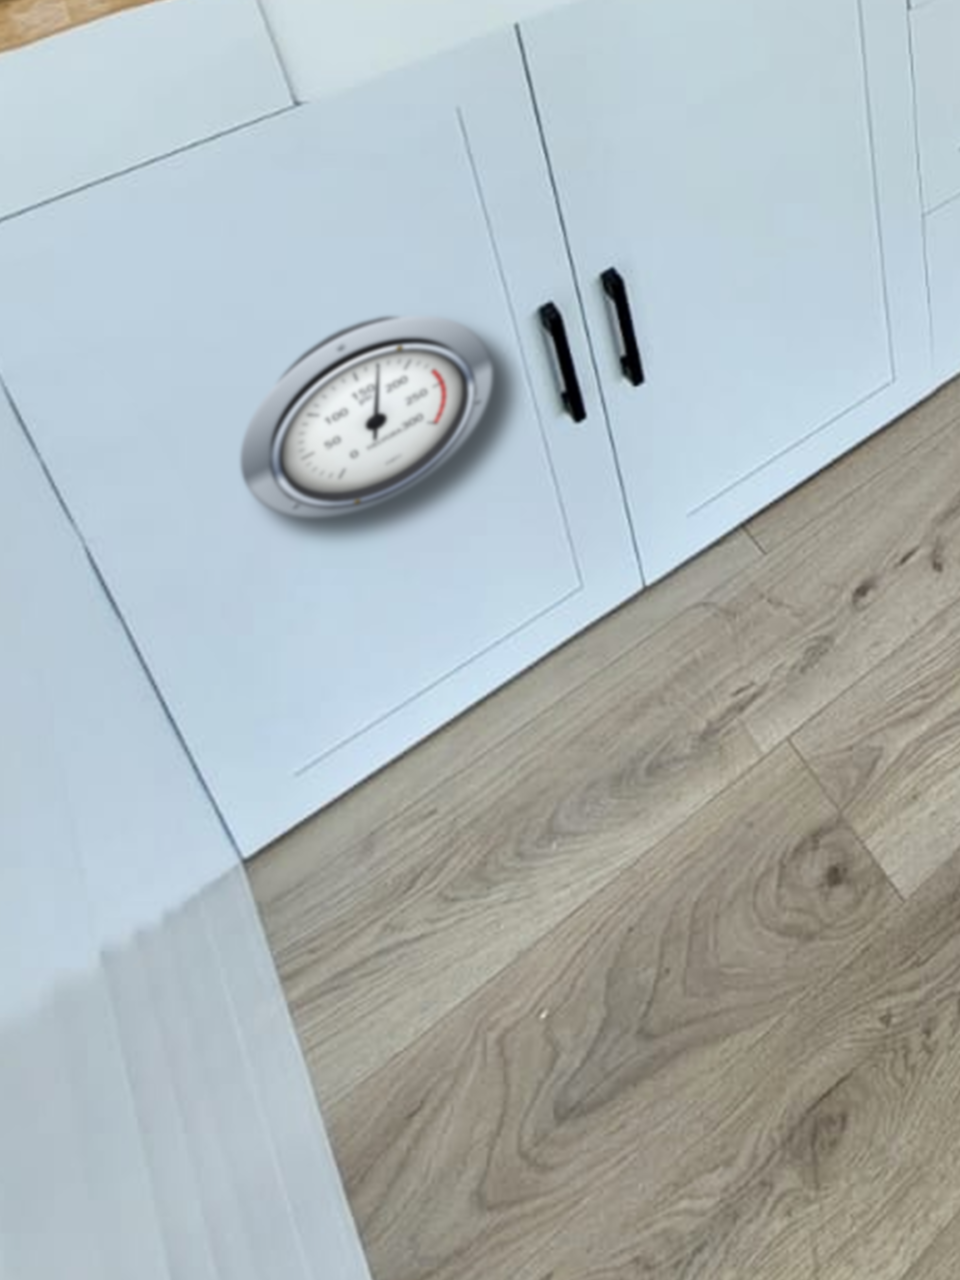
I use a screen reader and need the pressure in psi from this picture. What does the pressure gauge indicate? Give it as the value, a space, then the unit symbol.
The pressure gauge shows 170 psi
